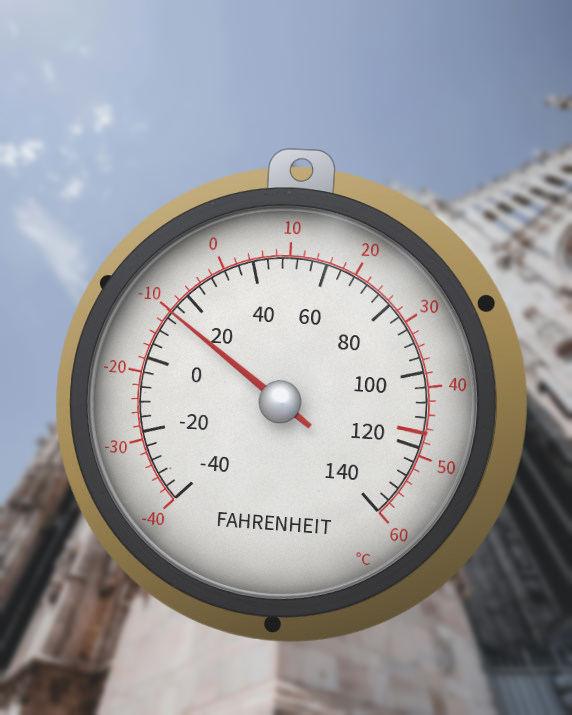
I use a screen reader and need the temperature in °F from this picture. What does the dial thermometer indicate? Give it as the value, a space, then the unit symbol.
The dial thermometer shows 14 °F
